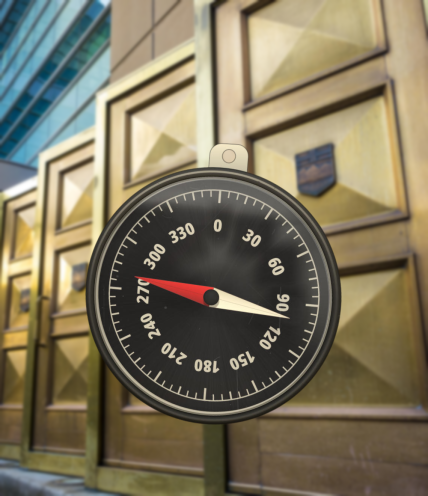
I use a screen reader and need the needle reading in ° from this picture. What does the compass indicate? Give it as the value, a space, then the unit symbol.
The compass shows 280 °
